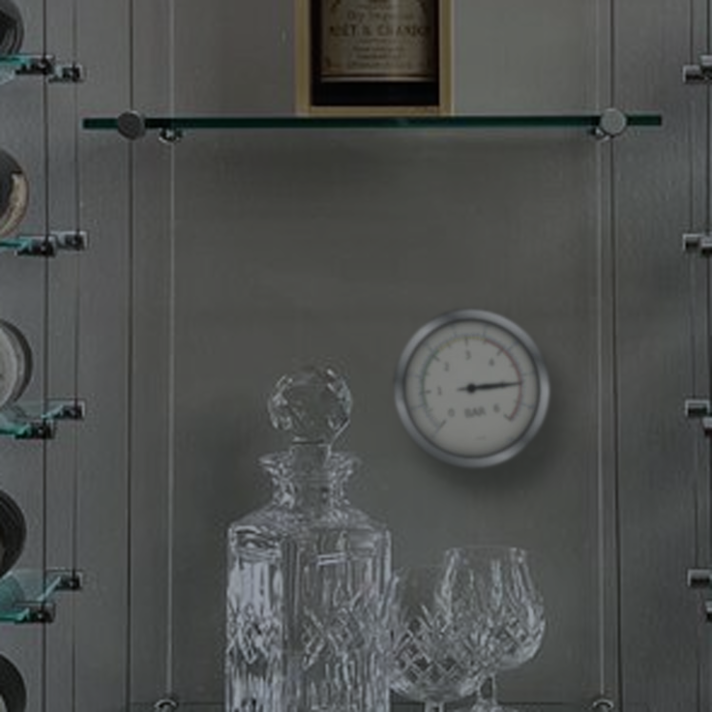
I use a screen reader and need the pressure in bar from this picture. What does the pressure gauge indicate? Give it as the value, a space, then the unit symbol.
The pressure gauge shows 5 bar
